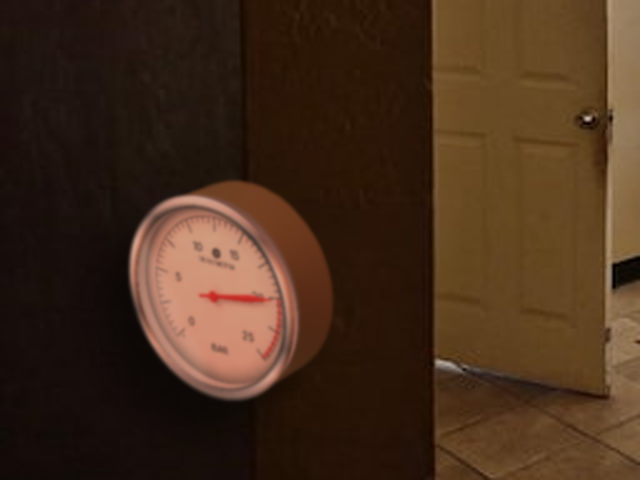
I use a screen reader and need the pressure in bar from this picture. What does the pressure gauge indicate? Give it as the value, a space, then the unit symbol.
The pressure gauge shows 20 bar
